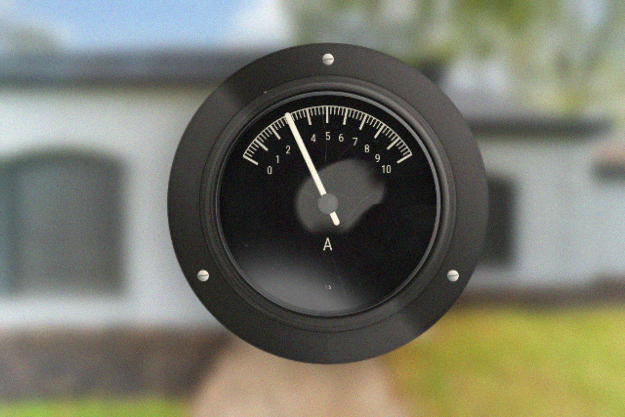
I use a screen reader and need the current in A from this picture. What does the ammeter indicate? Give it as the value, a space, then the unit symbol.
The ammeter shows 3 A
